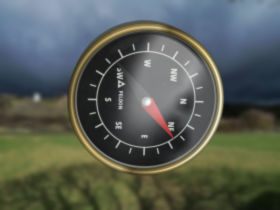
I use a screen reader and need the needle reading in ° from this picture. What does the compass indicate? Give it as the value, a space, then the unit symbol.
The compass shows 52.5 °
